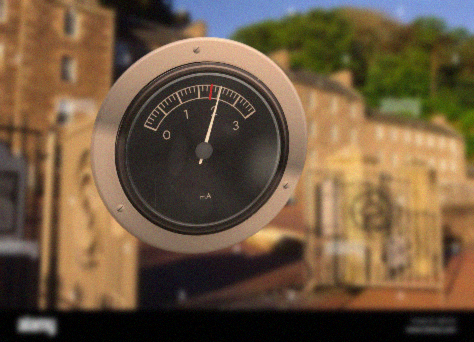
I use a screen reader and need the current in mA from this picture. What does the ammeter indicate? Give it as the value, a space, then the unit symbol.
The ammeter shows 2 mA
